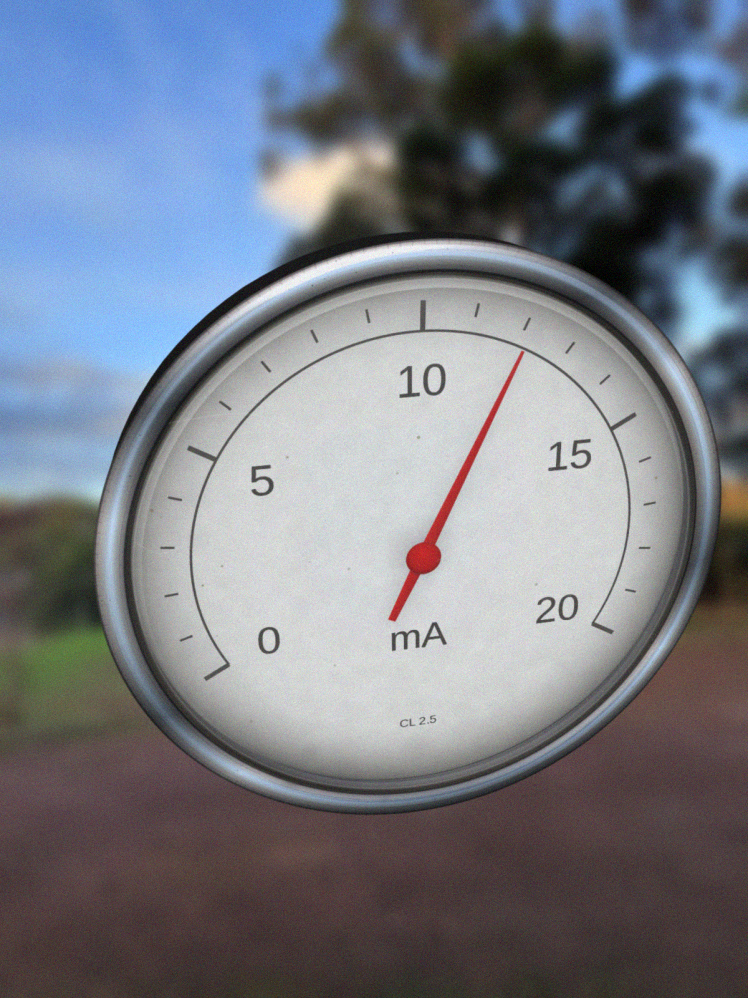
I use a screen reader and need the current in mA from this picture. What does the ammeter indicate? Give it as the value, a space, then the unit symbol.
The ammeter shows 12 mA
